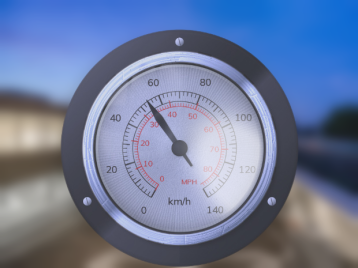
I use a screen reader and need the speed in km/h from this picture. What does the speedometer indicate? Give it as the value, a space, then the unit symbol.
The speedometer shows 54 km/h
